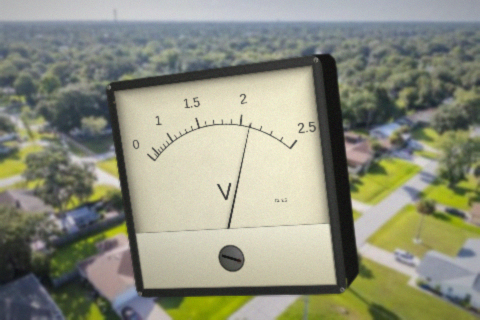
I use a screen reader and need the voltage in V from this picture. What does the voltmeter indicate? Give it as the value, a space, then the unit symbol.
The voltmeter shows 2.1 V
